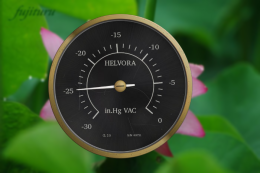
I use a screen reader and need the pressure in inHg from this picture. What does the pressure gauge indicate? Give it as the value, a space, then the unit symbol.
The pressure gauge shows -25 inHg
